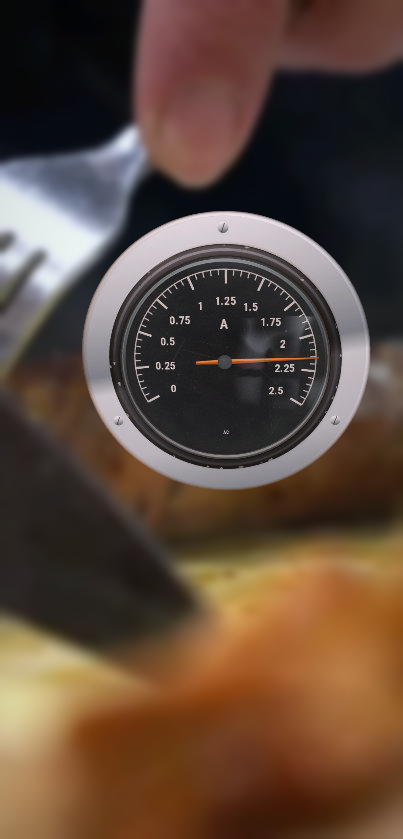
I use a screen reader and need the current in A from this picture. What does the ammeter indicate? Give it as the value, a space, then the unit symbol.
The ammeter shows 2.15 A
